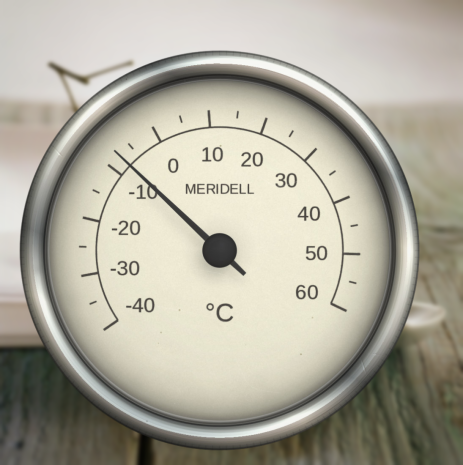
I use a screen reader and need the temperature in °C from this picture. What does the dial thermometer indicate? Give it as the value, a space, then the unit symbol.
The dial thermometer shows -7.5 °C
